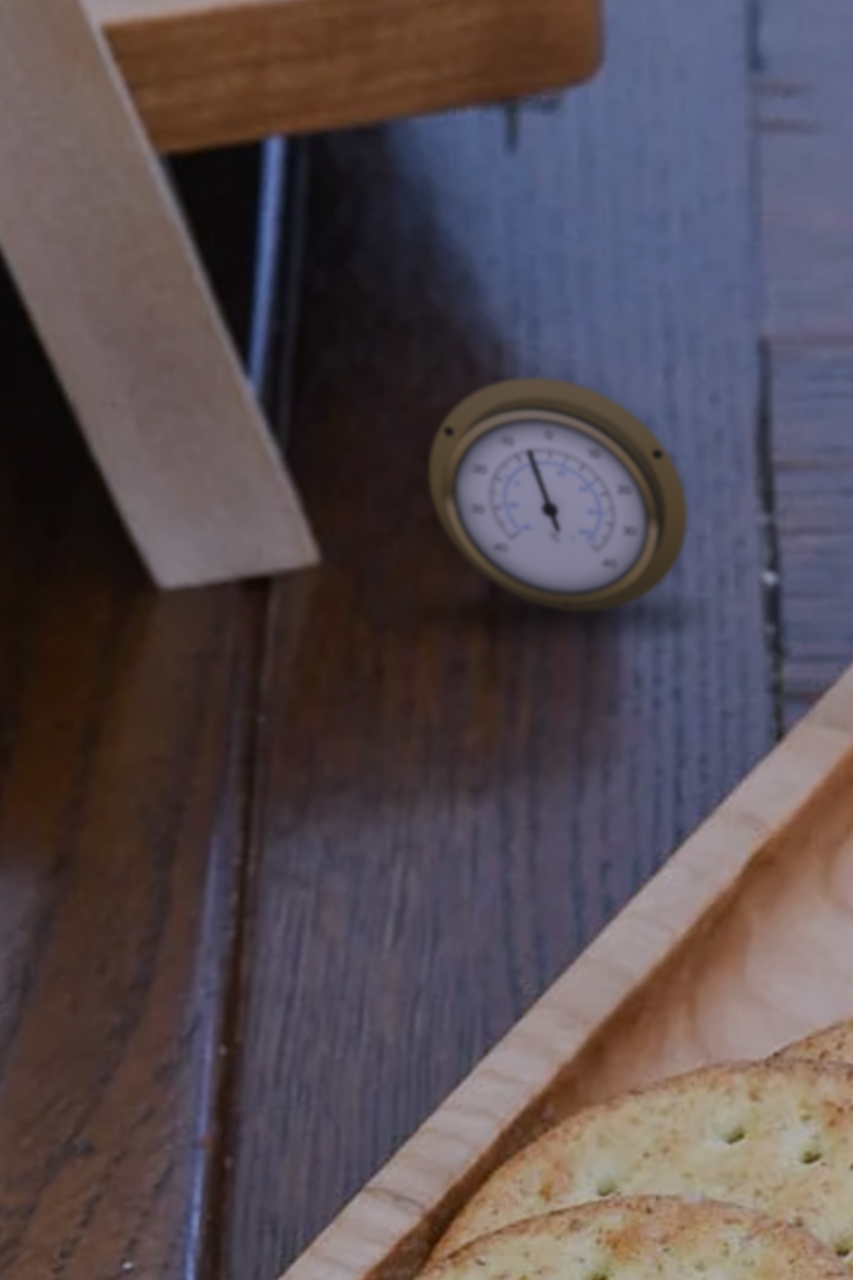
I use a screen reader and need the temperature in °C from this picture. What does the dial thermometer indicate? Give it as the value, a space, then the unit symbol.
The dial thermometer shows -5 °C
